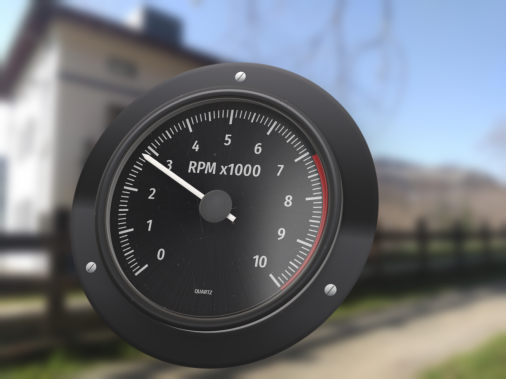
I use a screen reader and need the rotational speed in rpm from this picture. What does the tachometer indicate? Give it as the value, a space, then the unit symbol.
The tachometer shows 2800 rpm
